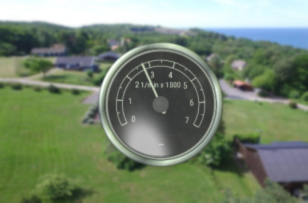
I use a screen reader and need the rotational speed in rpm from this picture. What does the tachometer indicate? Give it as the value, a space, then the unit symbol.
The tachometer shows 2750 rpm
